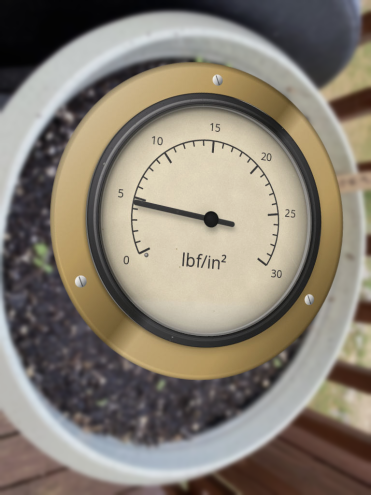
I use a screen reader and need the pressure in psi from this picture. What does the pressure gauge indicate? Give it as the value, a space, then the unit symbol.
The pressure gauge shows 4.5 psi
